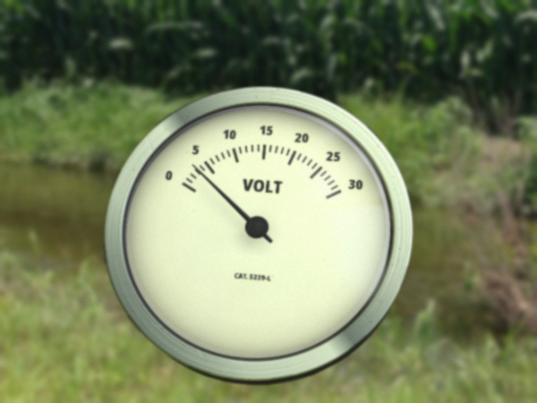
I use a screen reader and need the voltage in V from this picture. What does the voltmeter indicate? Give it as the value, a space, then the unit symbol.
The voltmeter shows 3 V
